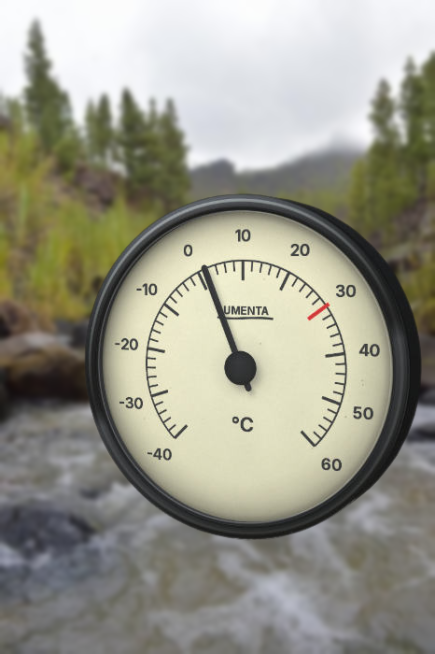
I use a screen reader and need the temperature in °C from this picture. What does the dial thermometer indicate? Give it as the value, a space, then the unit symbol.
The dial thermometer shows 2 °C
